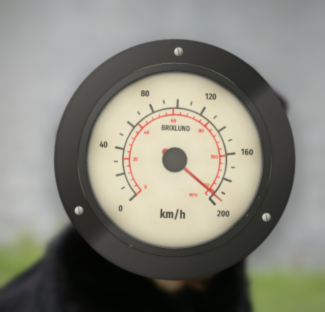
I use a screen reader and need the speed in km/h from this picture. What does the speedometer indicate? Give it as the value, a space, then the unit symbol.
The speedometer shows 195 km/h
